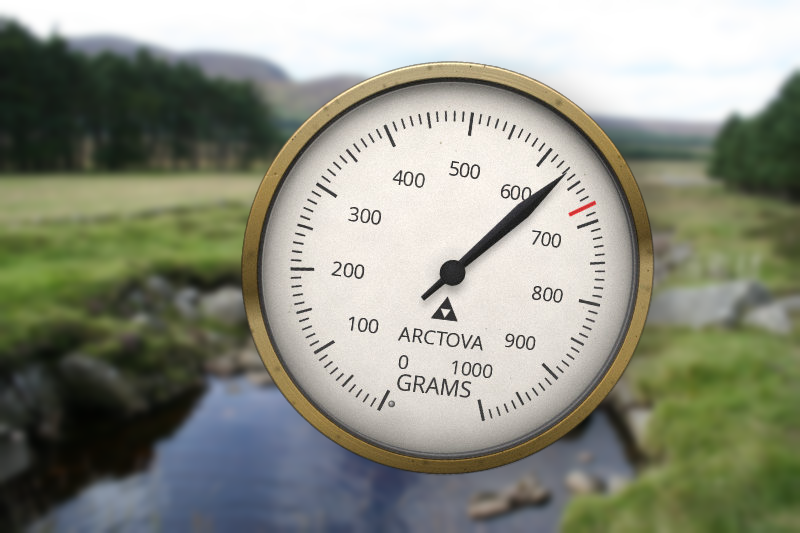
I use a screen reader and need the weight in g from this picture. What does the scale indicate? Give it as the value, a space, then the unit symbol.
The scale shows 630 g
